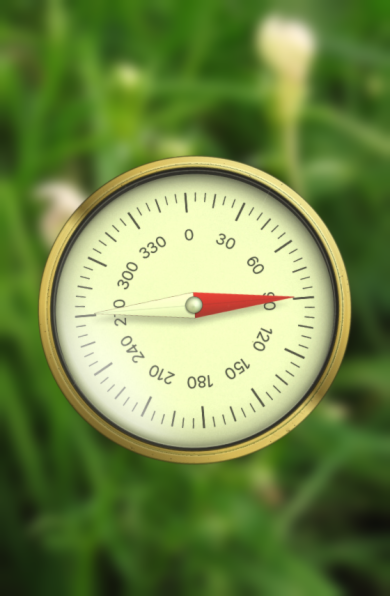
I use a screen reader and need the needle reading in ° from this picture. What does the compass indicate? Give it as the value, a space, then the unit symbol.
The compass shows 90 °
